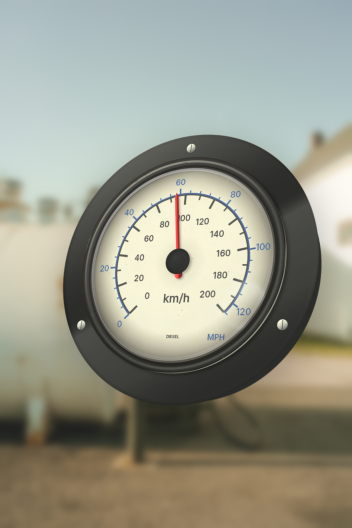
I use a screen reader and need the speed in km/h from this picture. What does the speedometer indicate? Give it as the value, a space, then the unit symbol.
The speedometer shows 95 km/h
